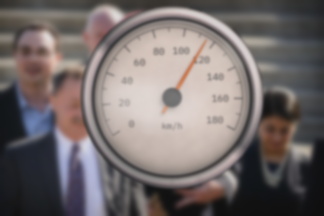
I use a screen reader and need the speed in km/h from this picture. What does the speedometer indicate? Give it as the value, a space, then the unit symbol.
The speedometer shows 115 km/h
